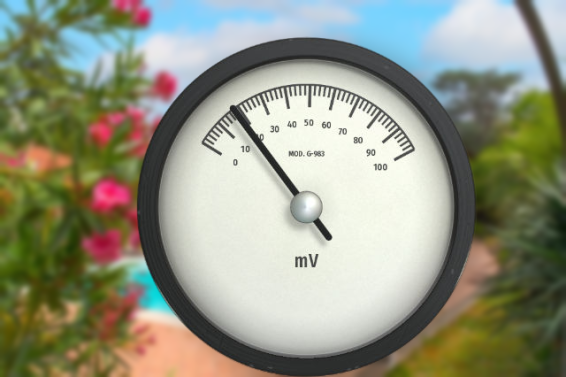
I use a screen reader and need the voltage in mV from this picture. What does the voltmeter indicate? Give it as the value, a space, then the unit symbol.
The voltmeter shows 18 mV
